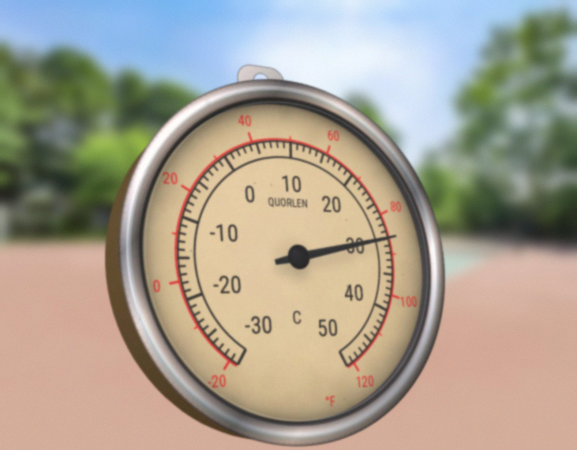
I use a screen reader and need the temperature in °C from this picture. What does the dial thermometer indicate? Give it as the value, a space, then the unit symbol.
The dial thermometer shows 30 °C
